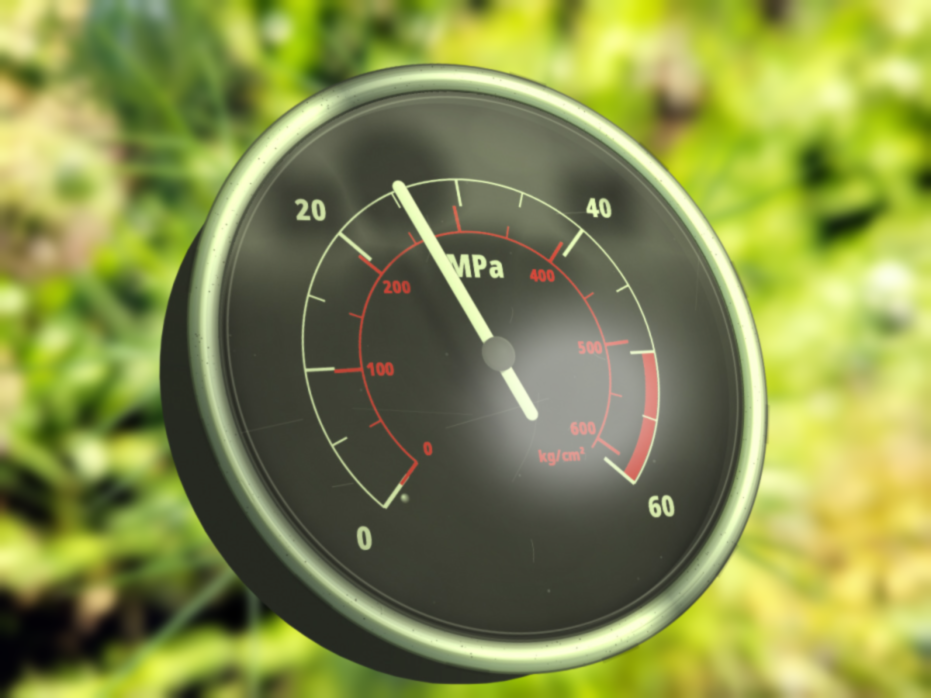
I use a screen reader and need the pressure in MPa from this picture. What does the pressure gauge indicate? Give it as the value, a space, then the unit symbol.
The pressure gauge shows 25 MPa
